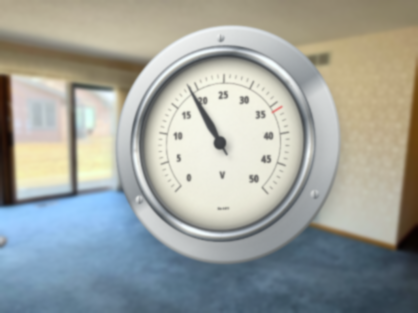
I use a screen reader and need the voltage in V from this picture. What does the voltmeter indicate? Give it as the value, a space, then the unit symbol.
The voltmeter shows 19 V
